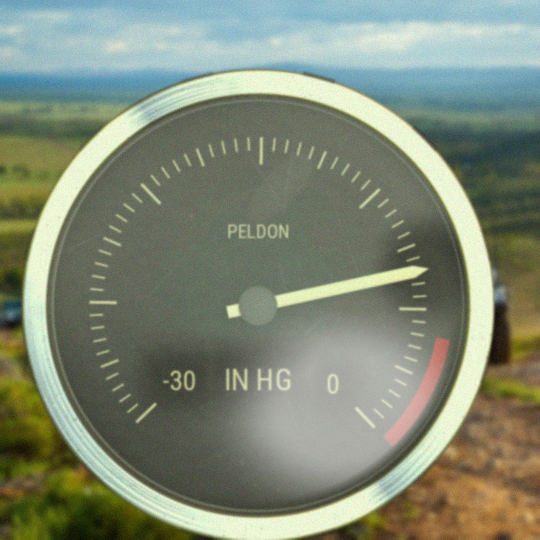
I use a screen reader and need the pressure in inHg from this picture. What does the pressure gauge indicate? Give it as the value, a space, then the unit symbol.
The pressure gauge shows -6.5 inHg
